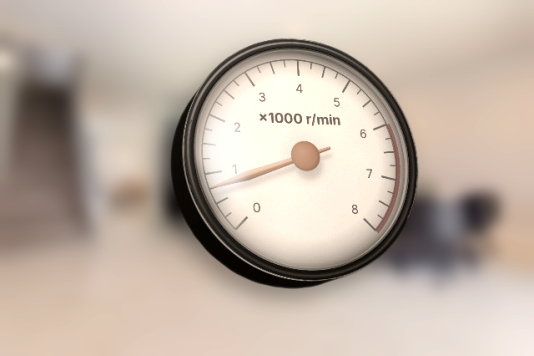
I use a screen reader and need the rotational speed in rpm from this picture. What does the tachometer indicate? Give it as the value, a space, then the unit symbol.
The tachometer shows 750 rpm
